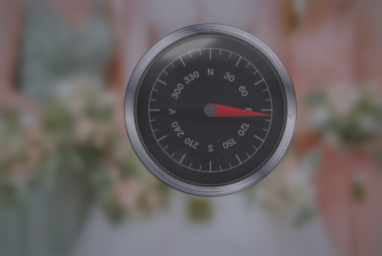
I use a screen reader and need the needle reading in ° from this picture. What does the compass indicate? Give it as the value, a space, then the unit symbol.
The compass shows 95 °
